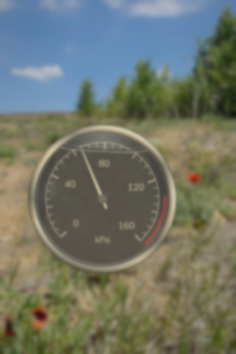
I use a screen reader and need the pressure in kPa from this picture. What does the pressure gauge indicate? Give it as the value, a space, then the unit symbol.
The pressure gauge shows 65 kPa
